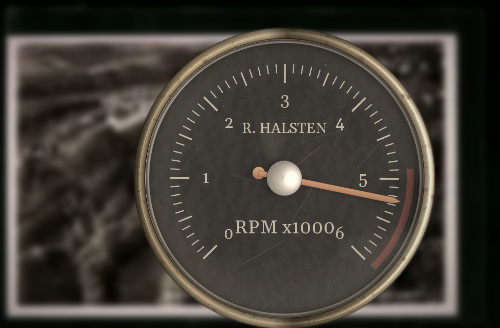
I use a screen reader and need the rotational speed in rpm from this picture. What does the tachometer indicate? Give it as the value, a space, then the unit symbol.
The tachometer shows 5250 rpm
